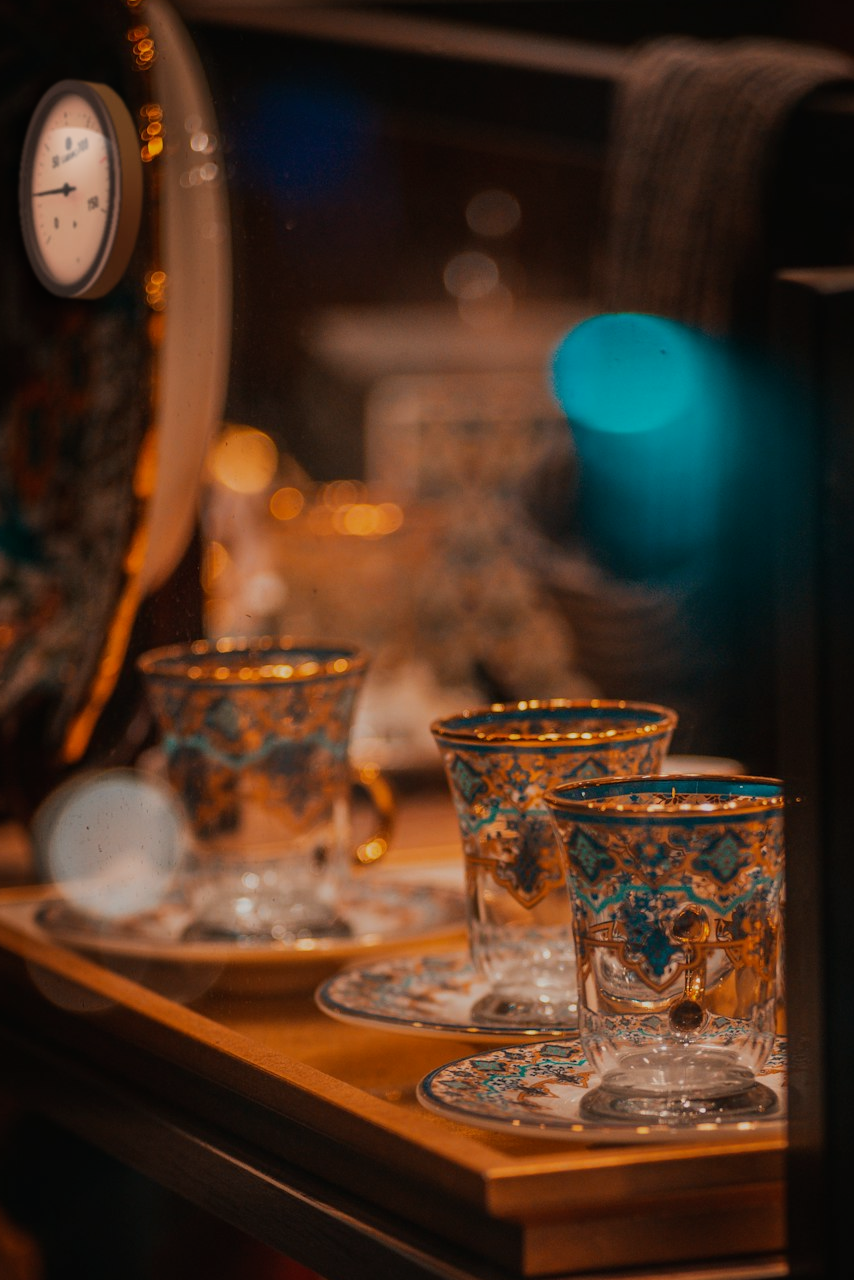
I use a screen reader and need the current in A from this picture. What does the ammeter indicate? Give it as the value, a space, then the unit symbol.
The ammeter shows 25 A
